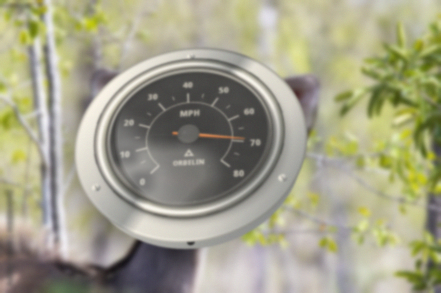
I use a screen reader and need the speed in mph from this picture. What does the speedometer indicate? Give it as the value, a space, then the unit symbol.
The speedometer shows 70 mph
